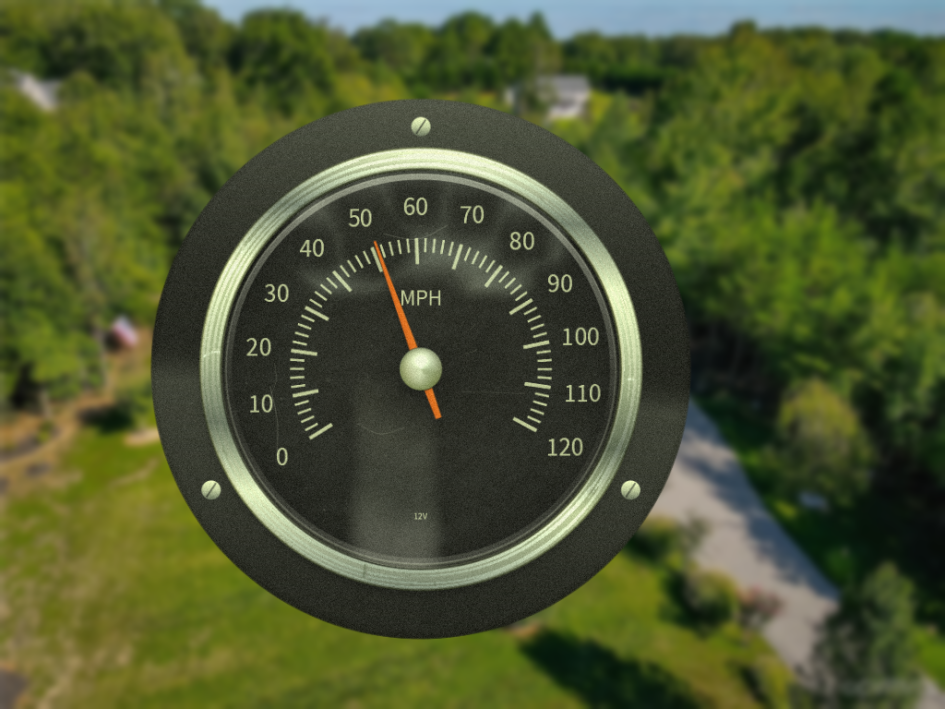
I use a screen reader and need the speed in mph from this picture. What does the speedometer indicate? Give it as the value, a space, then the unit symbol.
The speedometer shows 51 mph
